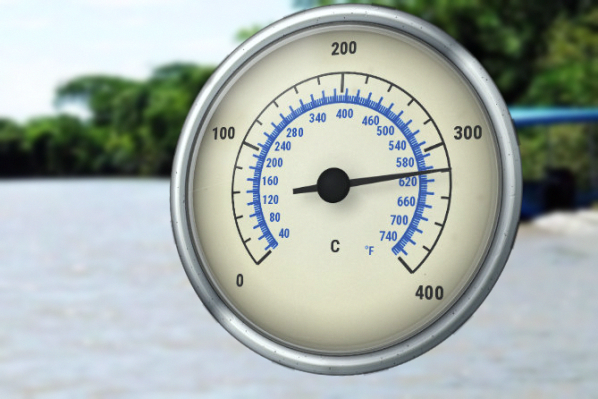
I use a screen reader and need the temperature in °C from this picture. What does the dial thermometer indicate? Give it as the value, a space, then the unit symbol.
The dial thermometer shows 320 °C
